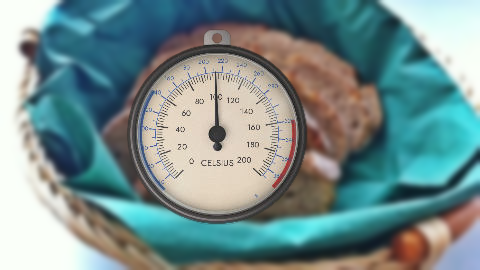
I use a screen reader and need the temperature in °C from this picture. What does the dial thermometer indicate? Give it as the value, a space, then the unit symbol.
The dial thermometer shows 100 °C
